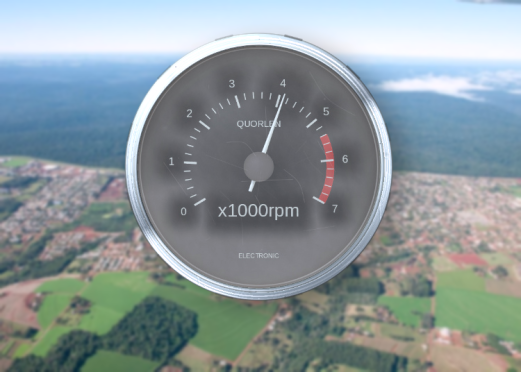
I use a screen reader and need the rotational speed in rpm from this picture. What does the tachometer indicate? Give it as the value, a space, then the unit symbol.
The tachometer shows 4100 rpm
